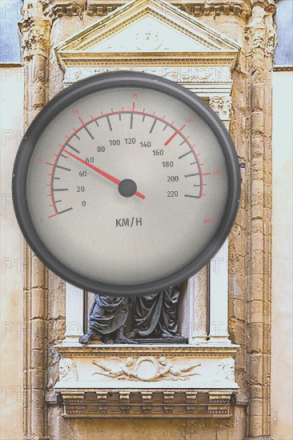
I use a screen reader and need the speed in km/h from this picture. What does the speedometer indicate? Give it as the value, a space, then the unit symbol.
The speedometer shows 55 km/h
